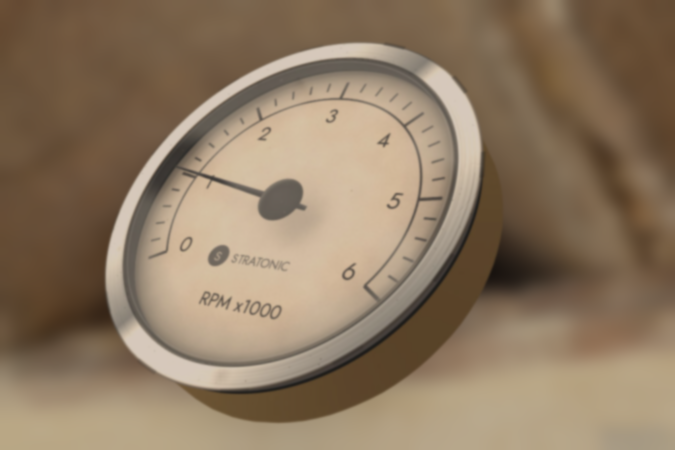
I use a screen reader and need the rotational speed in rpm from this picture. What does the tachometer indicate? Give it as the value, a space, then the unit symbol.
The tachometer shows 1000 rpm
